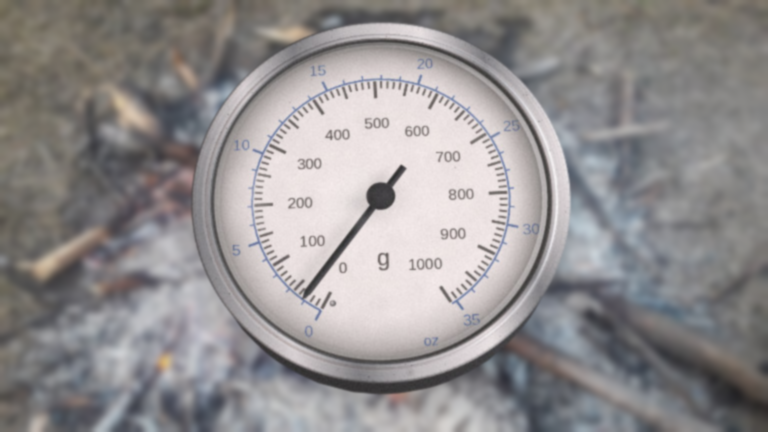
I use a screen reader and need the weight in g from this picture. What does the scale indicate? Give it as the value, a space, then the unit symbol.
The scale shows 30 g
